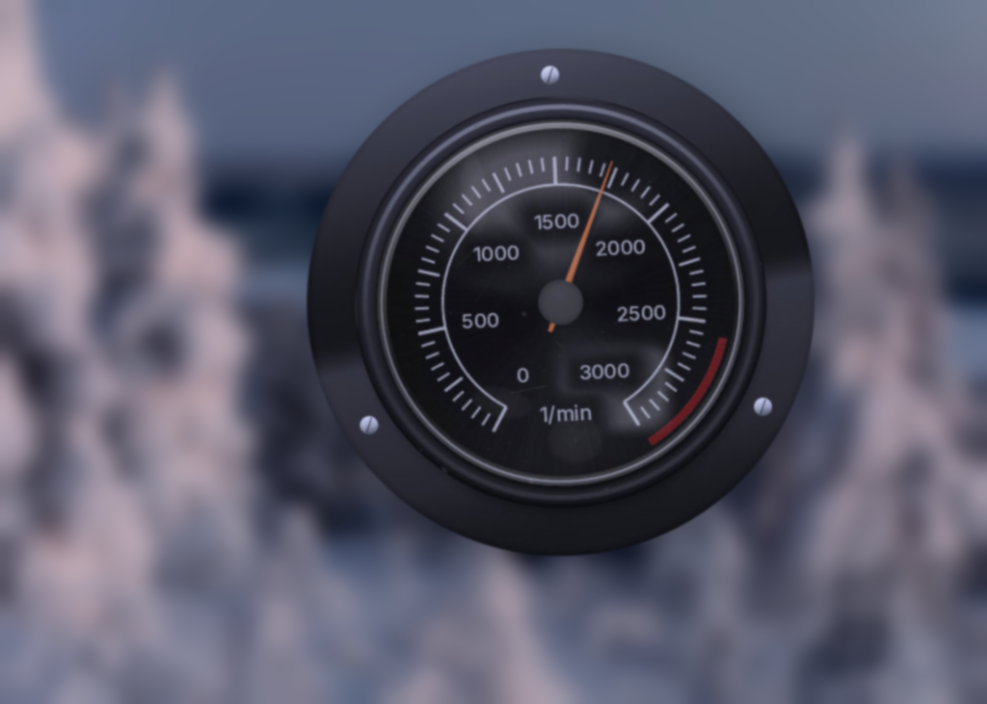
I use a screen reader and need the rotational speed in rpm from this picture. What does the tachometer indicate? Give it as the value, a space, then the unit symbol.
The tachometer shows 1725 rpm
